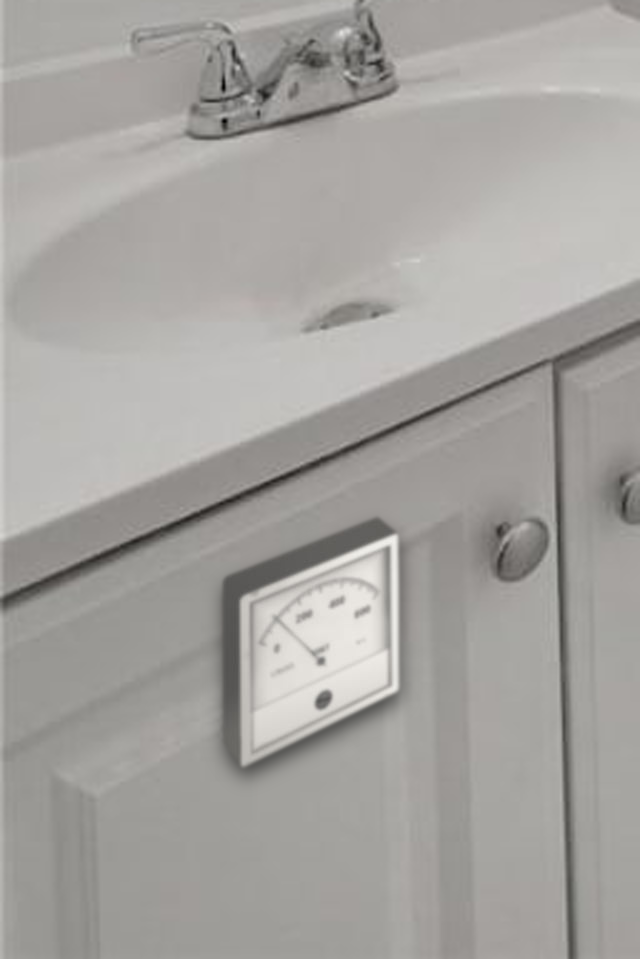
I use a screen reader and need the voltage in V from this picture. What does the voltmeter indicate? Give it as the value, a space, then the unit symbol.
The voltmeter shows 100 V
